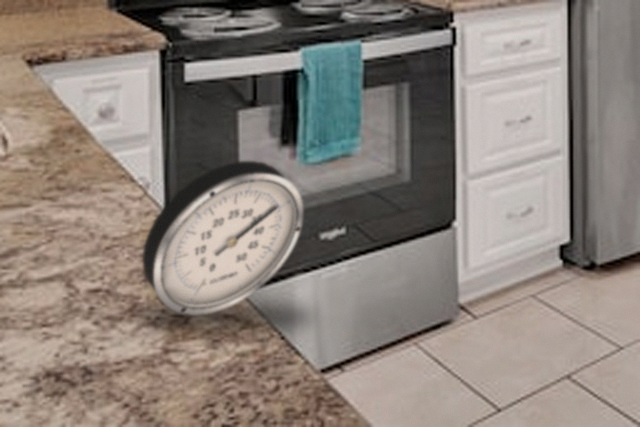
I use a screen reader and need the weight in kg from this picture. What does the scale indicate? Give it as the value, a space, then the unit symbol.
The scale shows 35 kg
